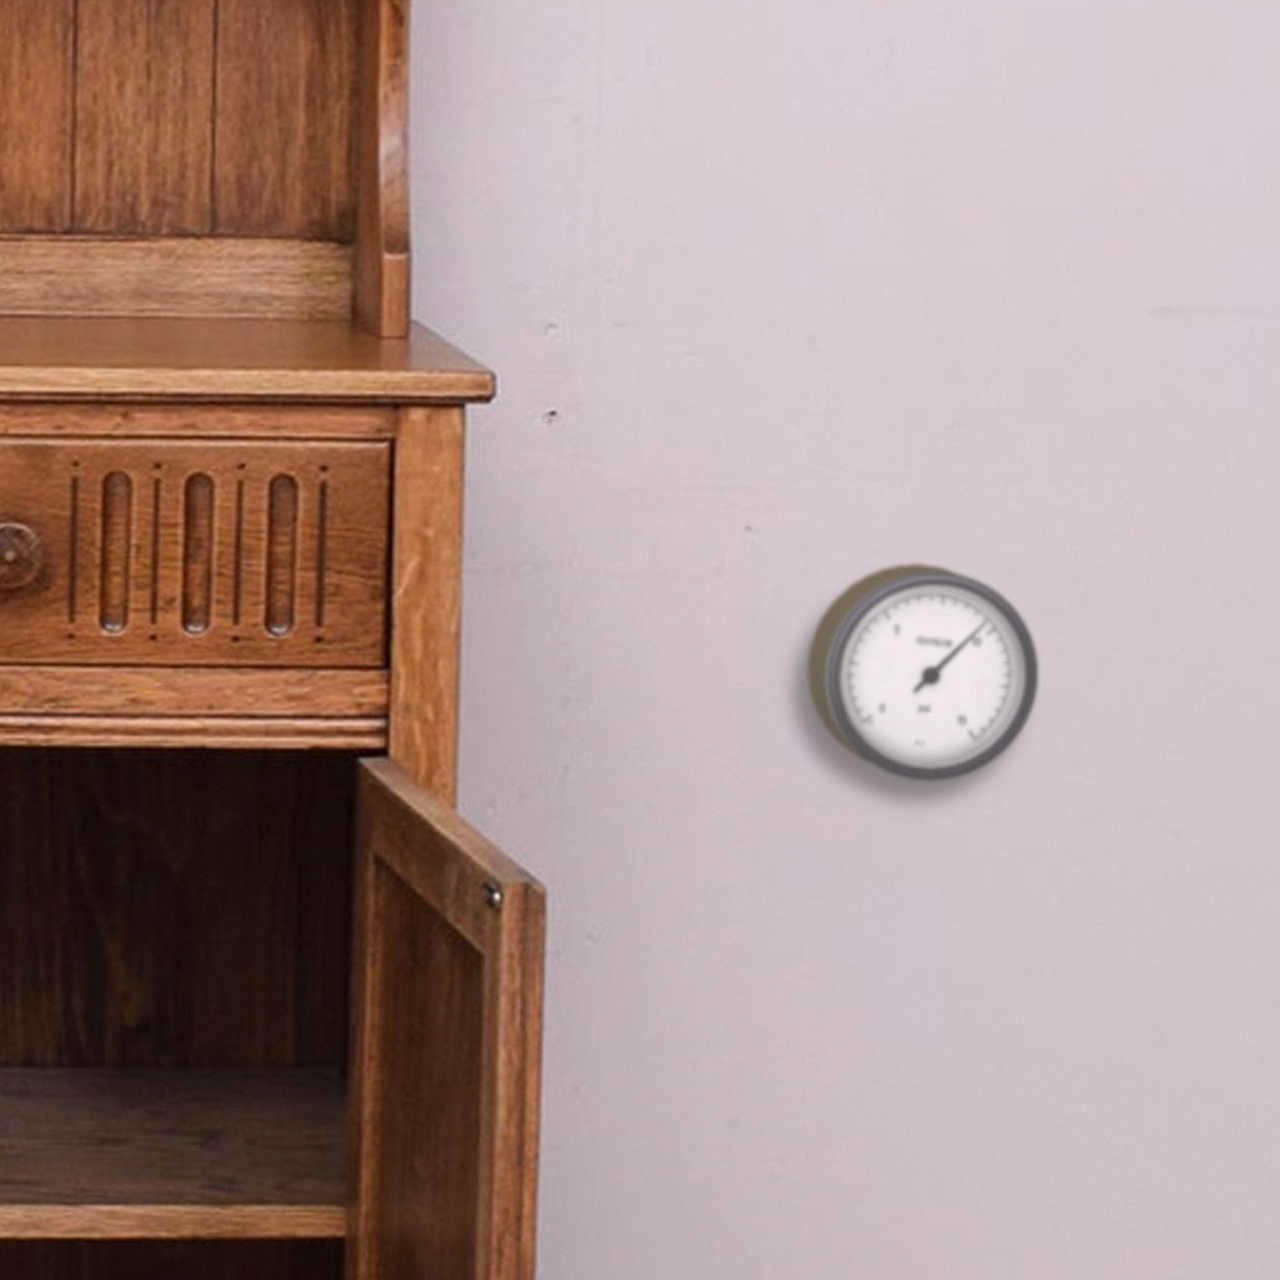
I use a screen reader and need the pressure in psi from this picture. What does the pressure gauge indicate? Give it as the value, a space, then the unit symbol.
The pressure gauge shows 9.5 psi
